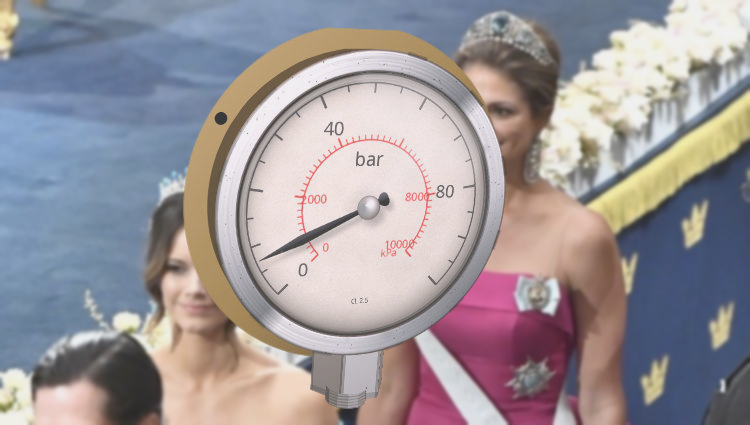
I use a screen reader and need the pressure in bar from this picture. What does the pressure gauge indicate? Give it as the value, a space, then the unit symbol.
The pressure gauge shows 7.5 bar
